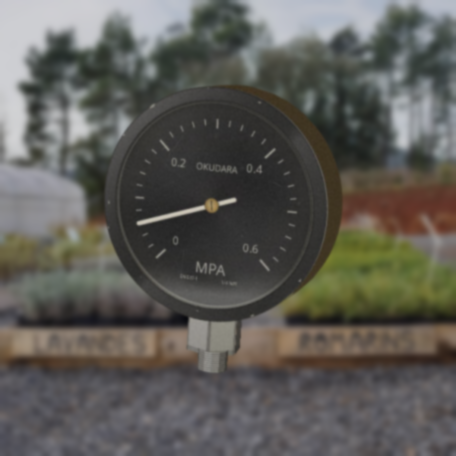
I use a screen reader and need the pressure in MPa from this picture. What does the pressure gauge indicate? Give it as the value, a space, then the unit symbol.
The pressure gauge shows 0.06 MPa
